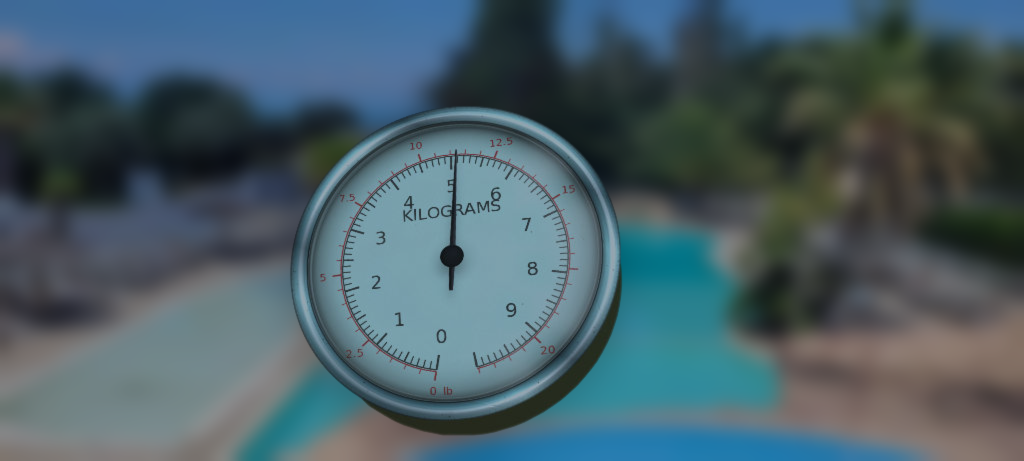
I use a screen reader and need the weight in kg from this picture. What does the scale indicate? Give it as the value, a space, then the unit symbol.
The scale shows 5.1 kg
